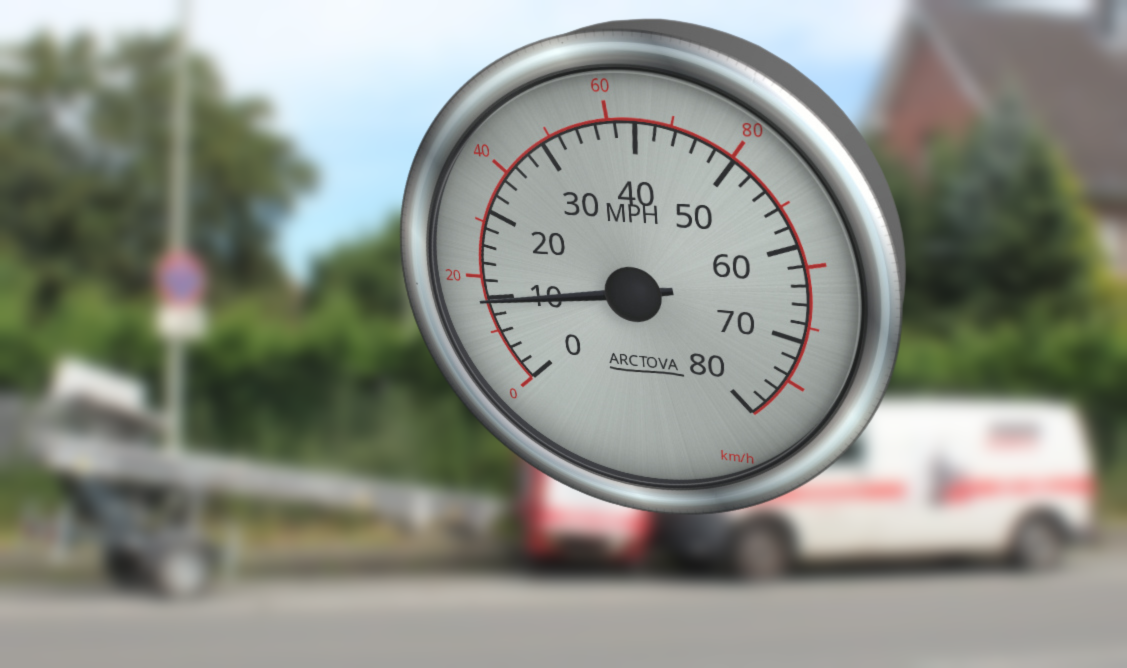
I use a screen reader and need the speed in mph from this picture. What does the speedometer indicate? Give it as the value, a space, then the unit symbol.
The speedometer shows 10 mph
